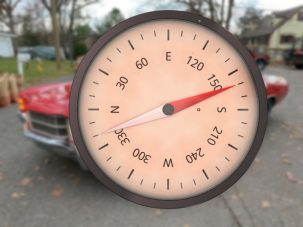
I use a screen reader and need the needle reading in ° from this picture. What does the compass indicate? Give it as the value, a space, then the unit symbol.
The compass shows 160 °
